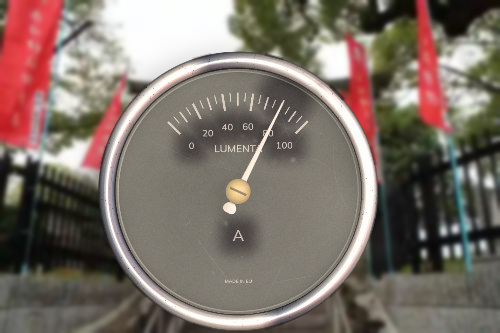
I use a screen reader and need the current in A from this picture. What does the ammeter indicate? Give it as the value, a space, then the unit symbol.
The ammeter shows 80 A
